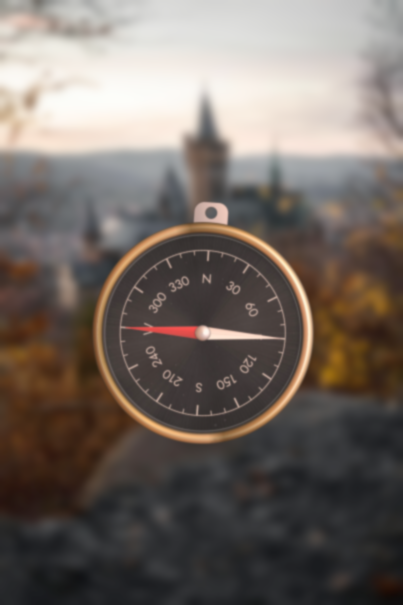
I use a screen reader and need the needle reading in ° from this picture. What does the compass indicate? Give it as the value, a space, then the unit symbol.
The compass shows 270 °
